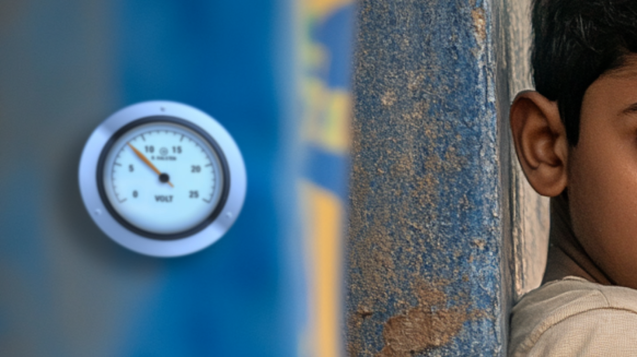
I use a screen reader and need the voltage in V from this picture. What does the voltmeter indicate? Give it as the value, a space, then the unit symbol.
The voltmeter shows 8 V
